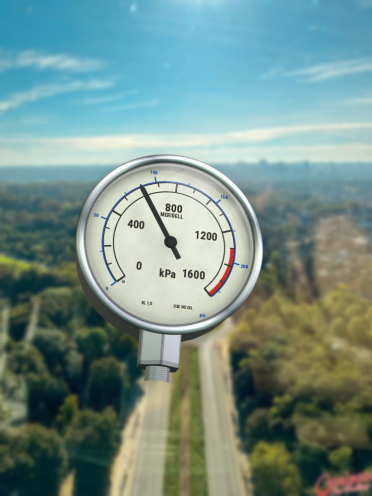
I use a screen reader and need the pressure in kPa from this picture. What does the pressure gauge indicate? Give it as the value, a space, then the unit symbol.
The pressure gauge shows 600 kPa
